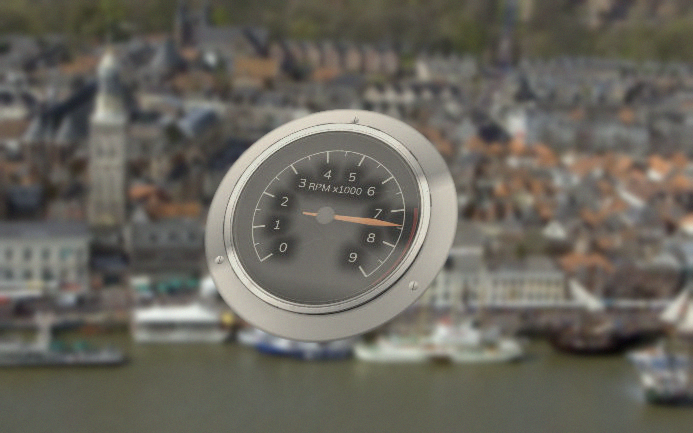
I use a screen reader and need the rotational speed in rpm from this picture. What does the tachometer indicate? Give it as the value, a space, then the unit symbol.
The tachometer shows 7500 rpm
